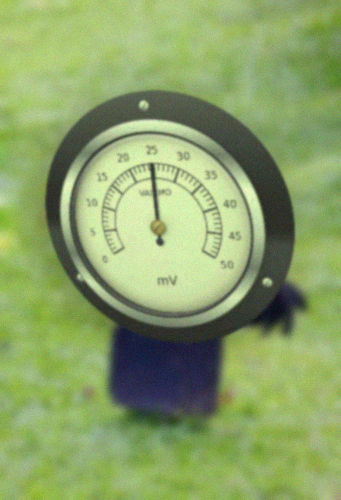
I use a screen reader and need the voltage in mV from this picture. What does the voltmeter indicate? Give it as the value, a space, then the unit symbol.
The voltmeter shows 25 mV
